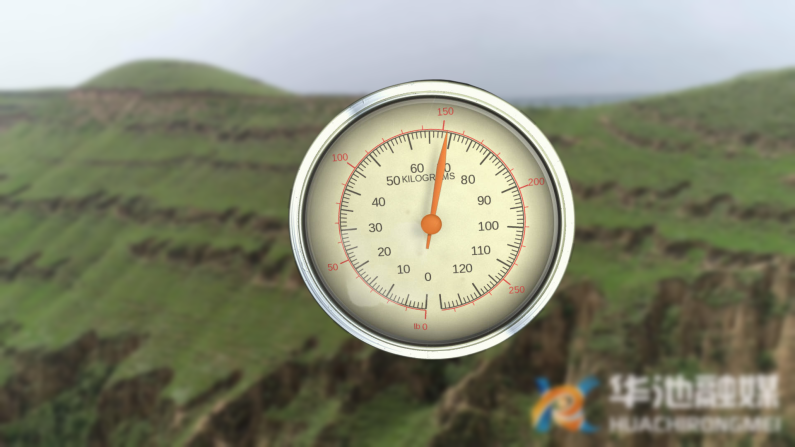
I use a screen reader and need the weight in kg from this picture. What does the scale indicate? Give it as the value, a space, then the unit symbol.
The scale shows 69 kg
